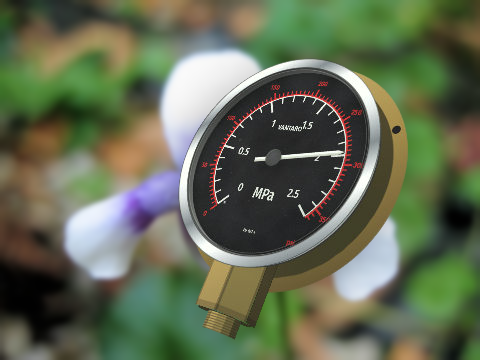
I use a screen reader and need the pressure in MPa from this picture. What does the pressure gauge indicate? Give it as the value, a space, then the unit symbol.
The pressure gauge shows 2 MPa
